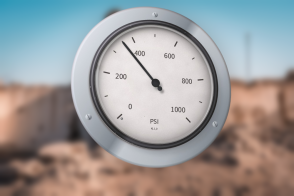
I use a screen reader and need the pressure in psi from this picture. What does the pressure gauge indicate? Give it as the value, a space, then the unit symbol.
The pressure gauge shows 350 psi
